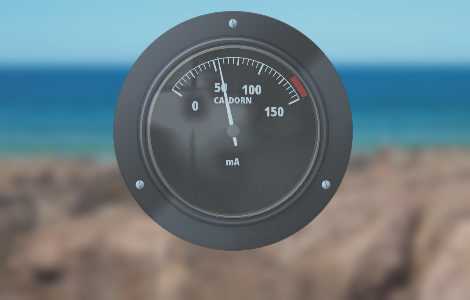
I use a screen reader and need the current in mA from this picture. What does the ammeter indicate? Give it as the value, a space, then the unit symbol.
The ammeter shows 55 mA
